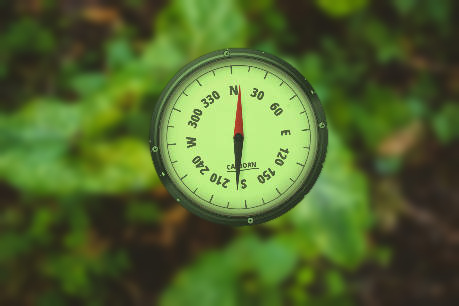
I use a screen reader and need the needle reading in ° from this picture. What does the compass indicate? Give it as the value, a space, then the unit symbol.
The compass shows 7.5 °
